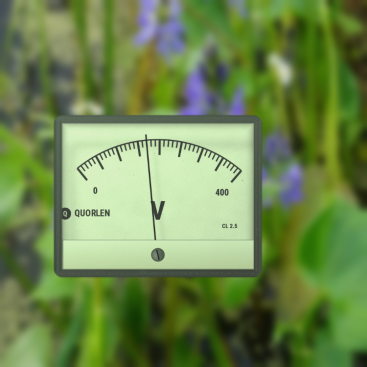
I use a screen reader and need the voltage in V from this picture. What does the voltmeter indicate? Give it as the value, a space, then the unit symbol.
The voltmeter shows 170 V
